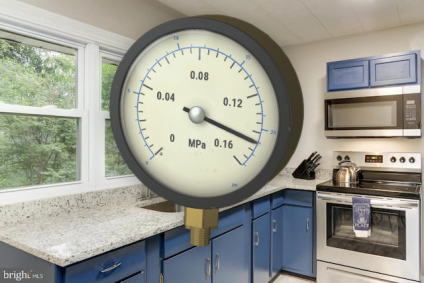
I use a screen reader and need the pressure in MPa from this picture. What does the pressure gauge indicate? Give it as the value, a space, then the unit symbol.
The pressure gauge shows 0.145 MPa
